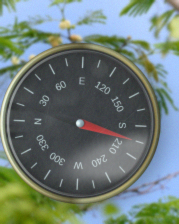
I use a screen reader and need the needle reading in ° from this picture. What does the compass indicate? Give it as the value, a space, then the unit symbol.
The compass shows 195 °
